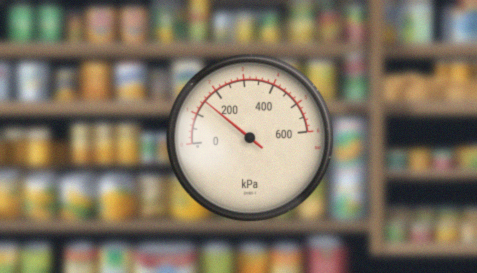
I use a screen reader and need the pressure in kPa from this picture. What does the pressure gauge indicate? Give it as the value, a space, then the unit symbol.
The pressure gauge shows 150 kPa
